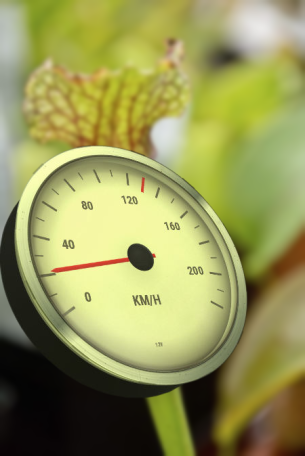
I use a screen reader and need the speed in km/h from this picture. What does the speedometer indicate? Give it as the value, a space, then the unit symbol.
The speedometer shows 20 km/h
